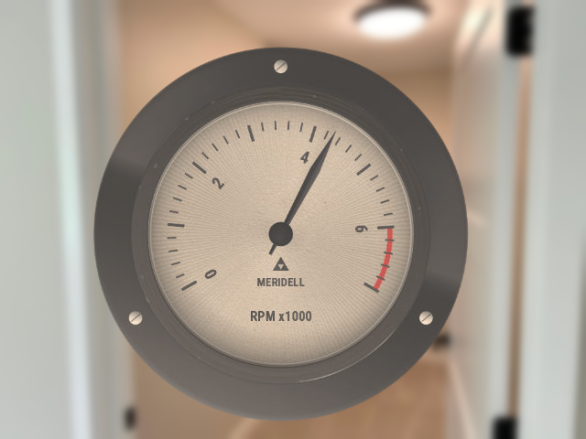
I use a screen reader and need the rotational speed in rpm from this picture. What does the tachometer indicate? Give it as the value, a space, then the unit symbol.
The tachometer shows 4300 rpm
